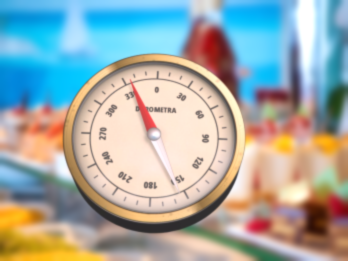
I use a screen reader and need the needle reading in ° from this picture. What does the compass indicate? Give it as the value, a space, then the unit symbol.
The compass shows 335 °
